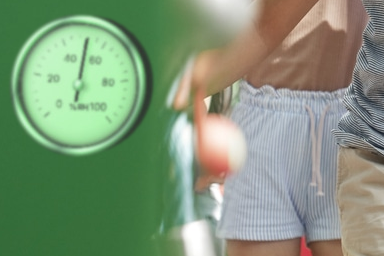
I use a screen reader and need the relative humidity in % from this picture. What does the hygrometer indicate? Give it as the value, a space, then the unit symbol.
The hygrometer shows 52 %
